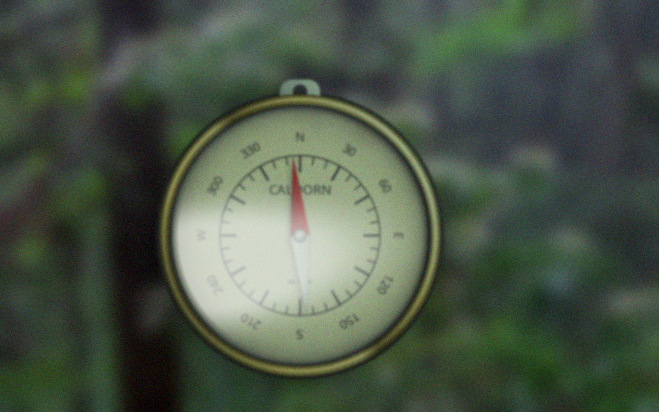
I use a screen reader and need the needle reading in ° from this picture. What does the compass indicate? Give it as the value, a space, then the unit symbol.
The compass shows 355 °
